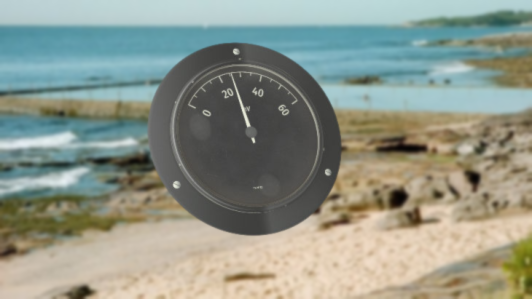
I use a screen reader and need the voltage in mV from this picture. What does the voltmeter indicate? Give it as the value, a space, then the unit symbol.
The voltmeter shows 25 mV
